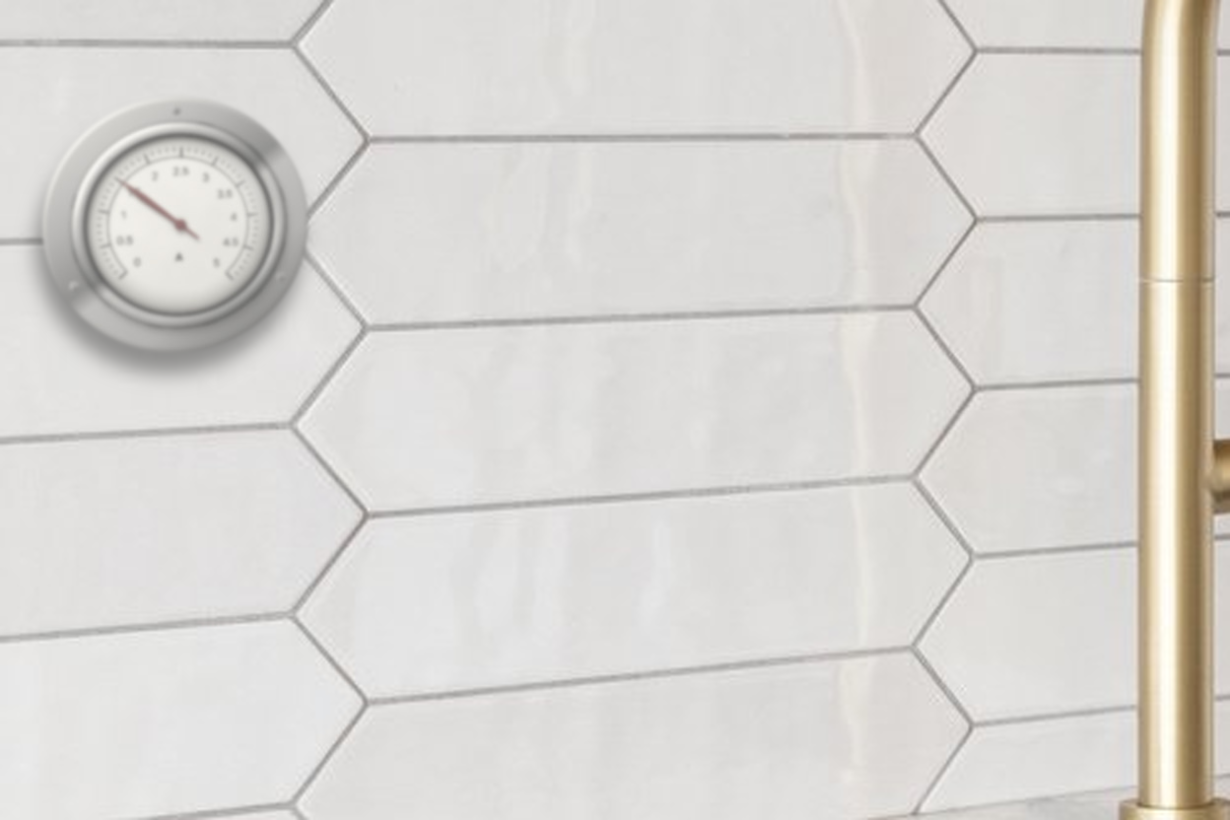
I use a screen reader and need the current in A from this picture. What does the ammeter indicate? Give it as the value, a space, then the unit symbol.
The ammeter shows 1.5 A
